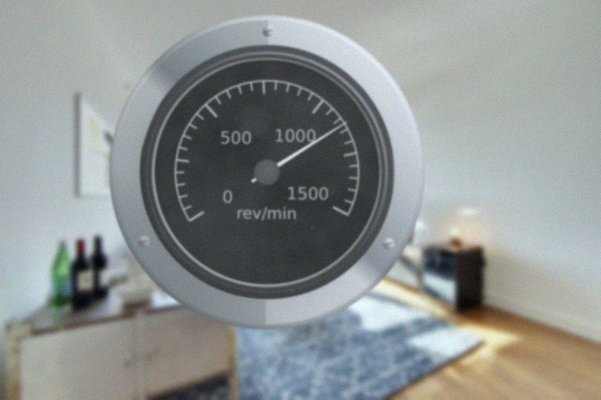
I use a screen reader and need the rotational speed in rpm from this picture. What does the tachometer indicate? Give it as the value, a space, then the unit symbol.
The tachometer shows 1125 rpm
